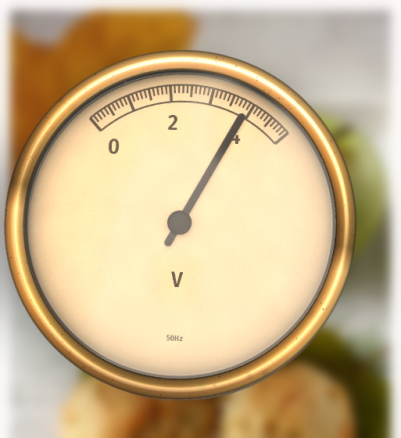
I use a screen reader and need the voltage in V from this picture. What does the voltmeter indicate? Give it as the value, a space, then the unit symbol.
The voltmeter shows 3.9 V
